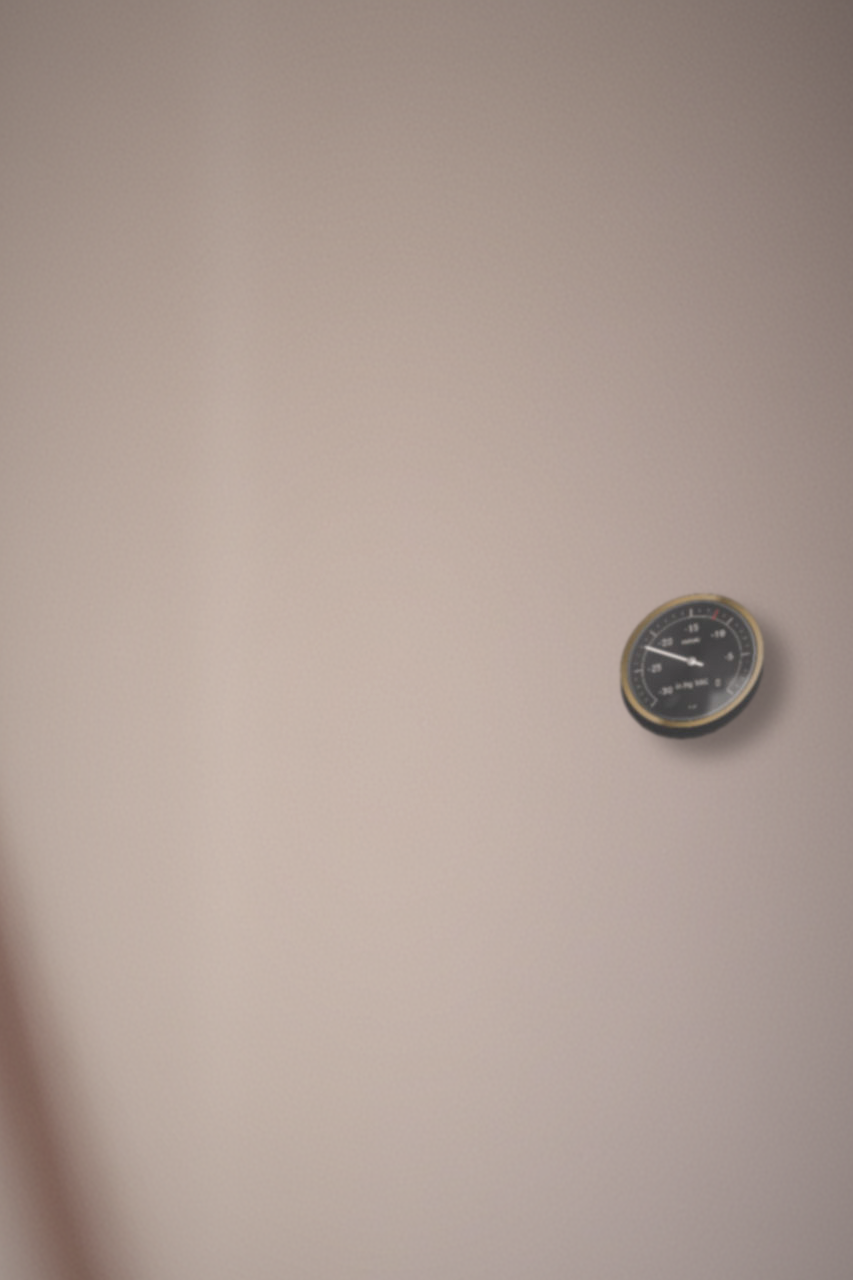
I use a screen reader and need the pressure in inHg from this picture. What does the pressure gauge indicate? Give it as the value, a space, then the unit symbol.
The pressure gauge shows -22 inHg
